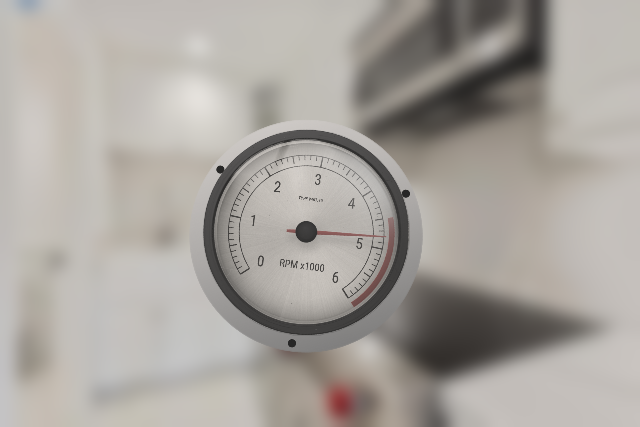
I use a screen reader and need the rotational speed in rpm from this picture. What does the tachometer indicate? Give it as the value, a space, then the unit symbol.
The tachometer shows 4800 rpm
